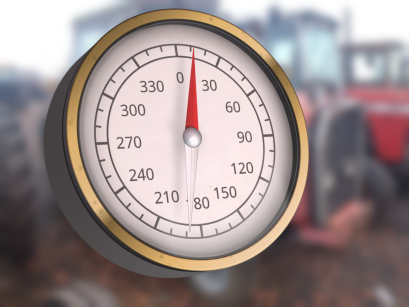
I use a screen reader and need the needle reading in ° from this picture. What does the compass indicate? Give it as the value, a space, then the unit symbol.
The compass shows 10 °
